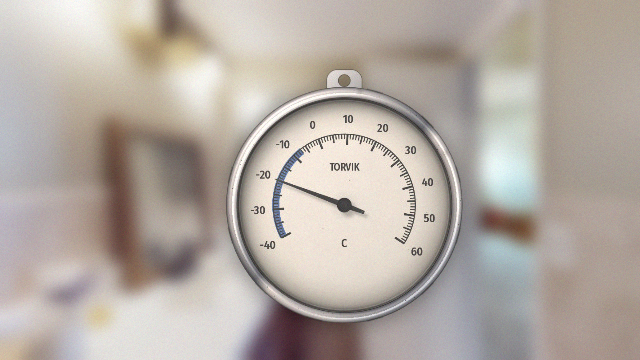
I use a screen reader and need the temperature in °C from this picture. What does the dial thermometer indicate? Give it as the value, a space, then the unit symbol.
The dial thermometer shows -20 °C
